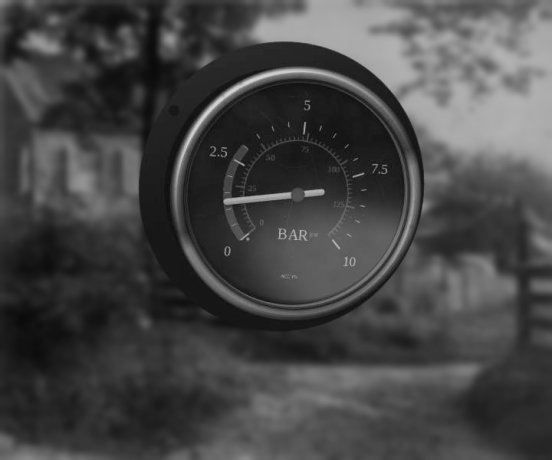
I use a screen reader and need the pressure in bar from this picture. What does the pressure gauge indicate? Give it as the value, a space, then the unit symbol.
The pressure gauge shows 1.25 bar
